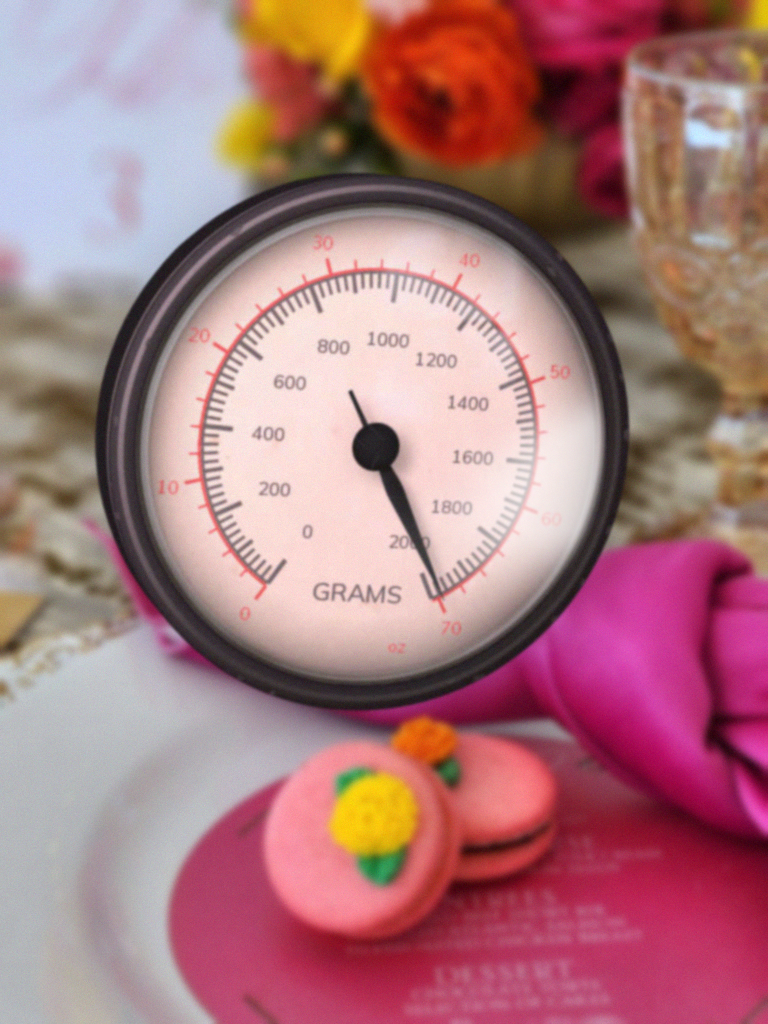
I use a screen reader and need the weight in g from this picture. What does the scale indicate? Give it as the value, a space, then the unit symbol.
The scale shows 1980 g
